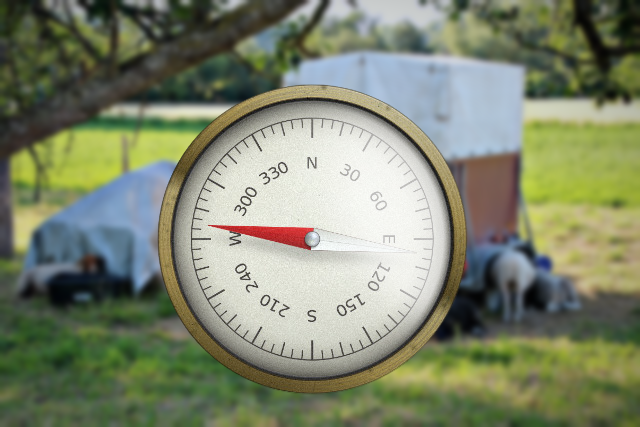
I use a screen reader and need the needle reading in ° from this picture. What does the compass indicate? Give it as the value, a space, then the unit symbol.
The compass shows 277.5 °
